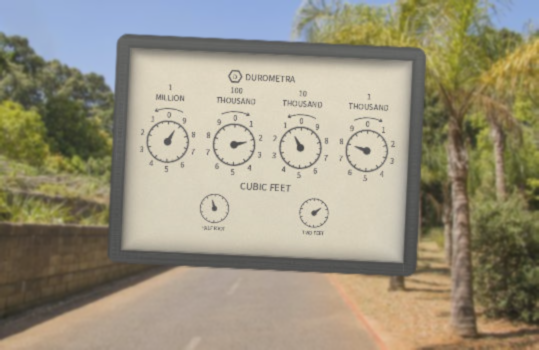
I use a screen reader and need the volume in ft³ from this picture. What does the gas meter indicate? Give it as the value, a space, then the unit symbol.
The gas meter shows 920800 ft³
